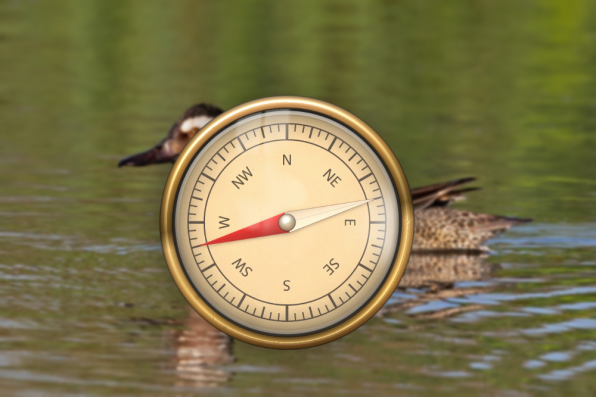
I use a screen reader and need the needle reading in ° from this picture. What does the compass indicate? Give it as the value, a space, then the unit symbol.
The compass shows 255 °
